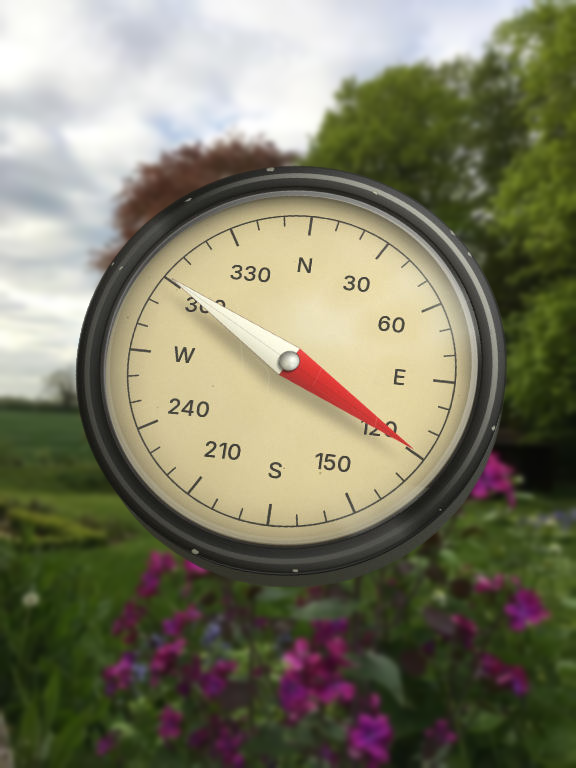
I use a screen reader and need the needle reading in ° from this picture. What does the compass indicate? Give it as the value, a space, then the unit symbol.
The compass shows 120 °
